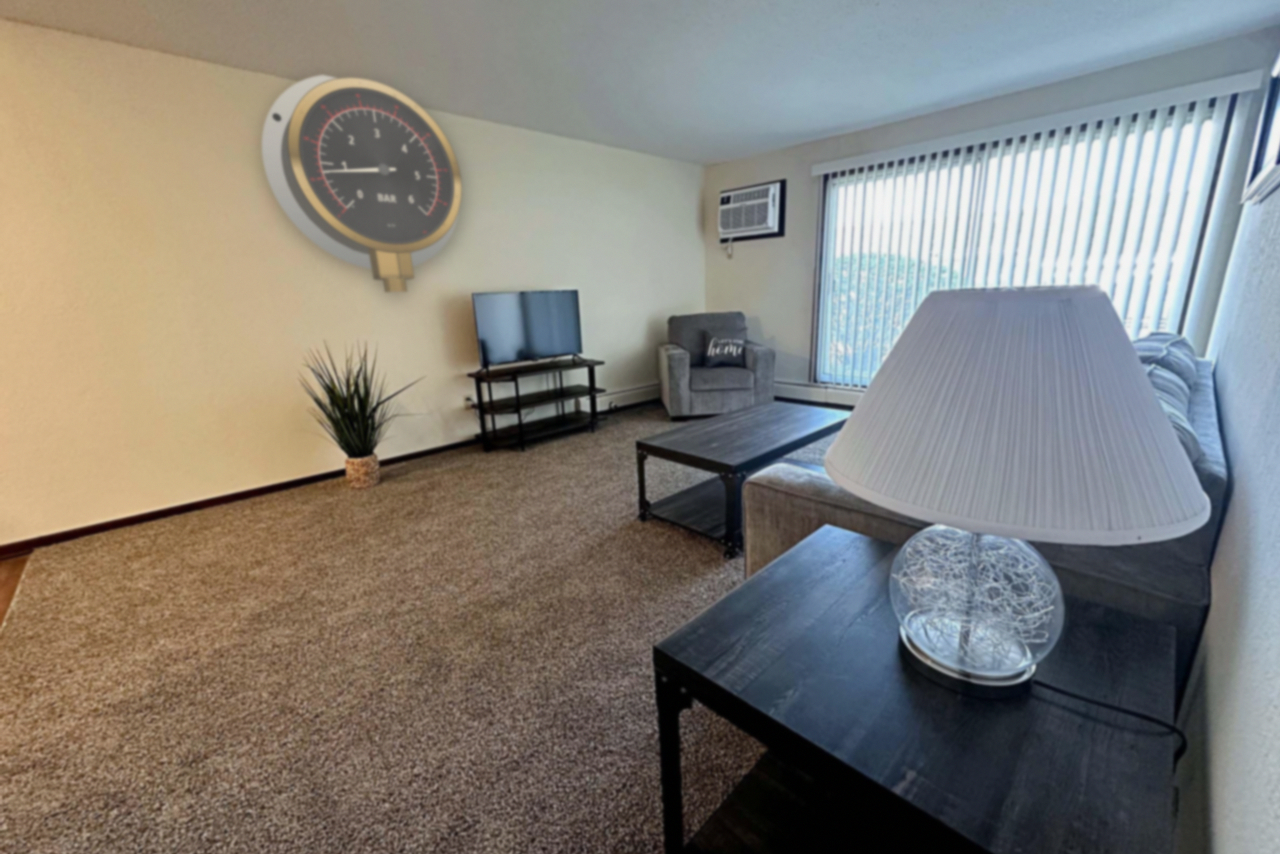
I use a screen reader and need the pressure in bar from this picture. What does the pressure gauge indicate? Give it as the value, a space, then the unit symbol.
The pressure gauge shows 0.8 bar
